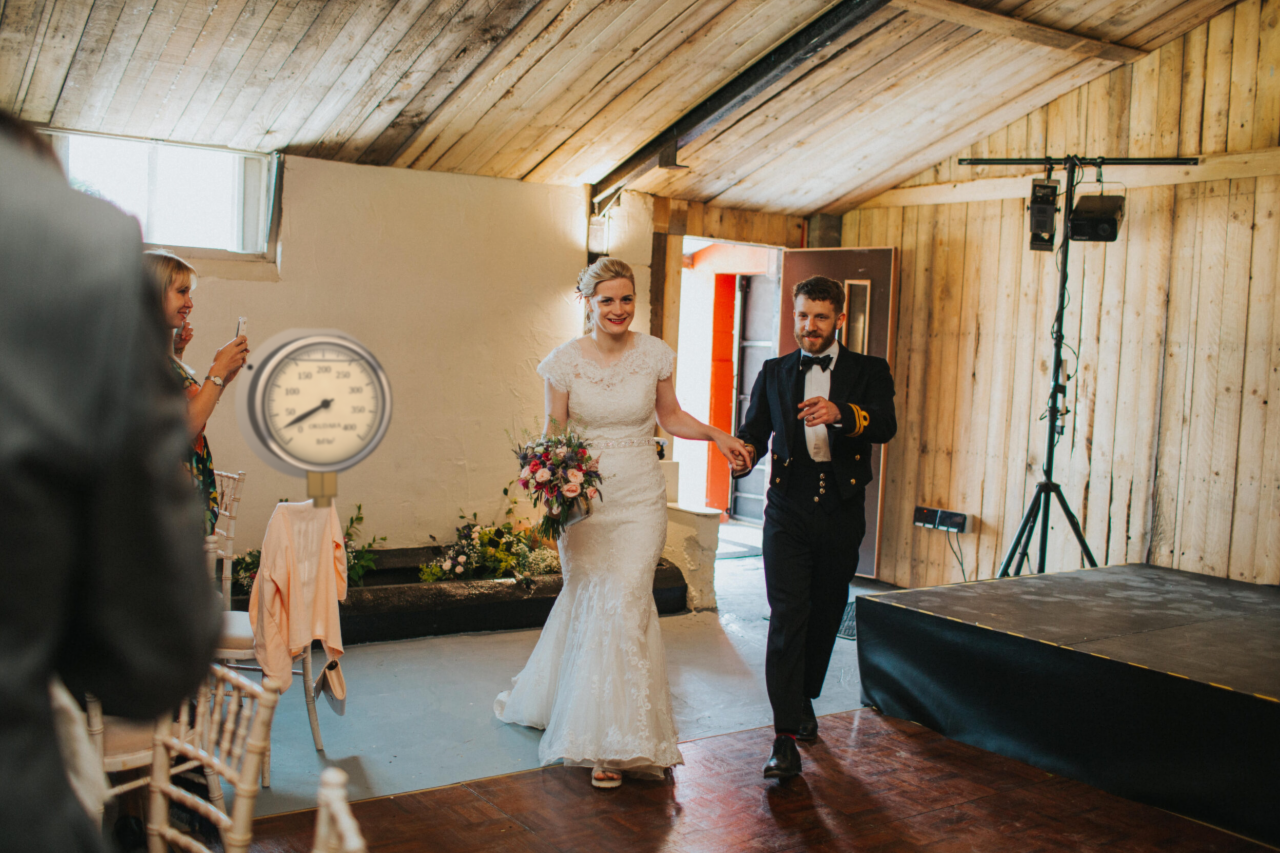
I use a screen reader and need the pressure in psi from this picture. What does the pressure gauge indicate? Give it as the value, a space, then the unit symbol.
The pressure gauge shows 25 psi
